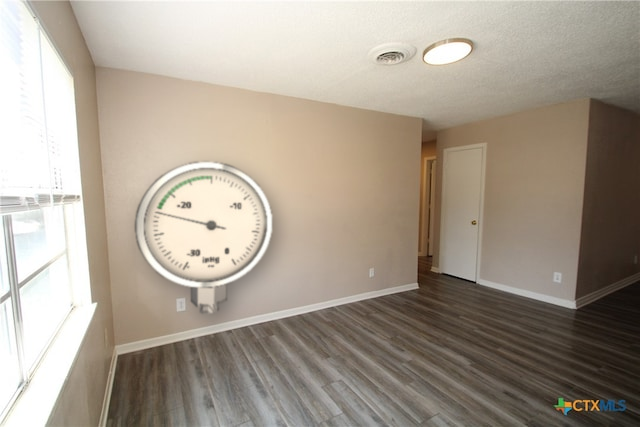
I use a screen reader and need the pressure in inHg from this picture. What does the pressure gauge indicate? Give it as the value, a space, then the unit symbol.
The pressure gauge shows -22.5 inHg
